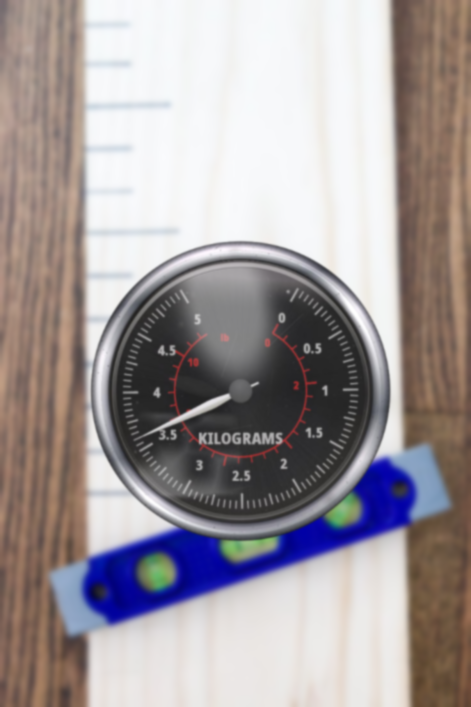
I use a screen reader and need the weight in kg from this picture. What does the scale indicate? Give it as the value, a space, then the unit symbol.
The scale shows 3.6 kg
